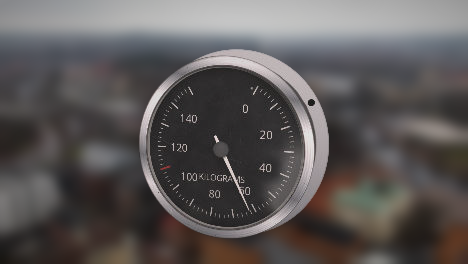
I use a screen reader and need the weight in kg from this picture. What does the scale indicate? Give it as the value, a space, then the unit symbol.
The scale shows 62 kg
